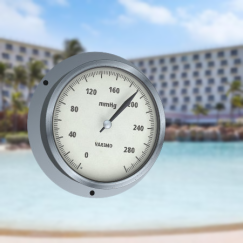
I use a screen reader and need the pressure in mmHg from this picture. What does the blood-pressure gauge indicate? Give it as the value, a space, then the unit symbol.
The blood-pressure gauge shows 190 mmHg
